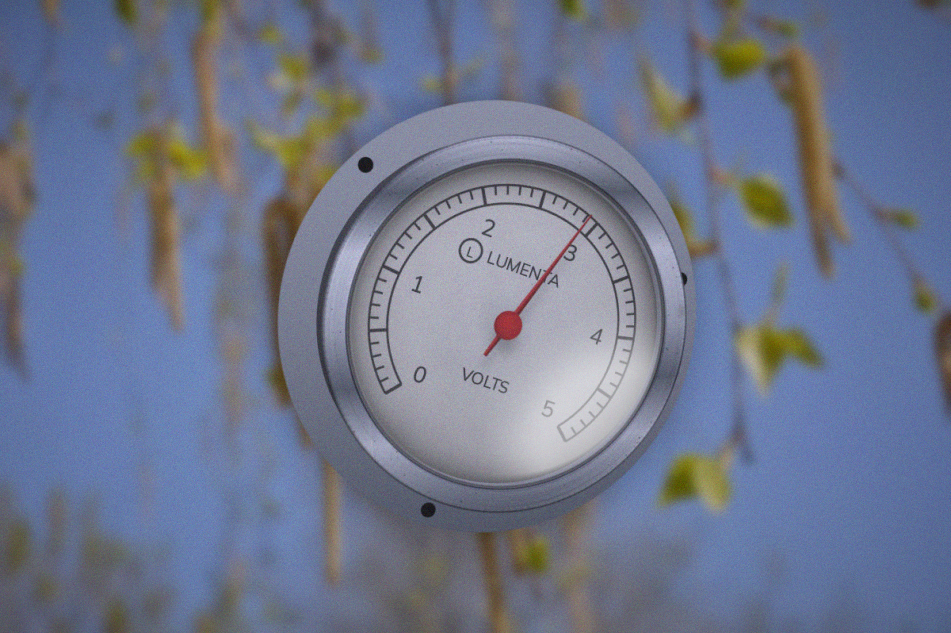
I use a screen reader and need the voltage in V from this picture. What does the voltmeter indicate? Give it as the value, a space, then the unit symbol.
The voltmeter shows 2.9 V
